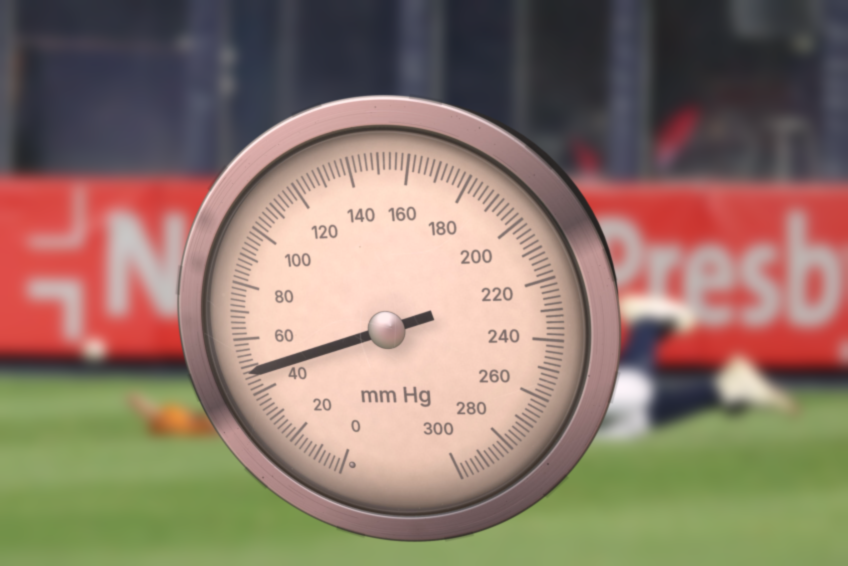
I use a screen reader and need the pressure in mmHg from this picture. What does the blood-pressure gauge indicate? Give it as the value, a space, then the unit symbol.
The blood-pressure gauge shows 48 mmHg
